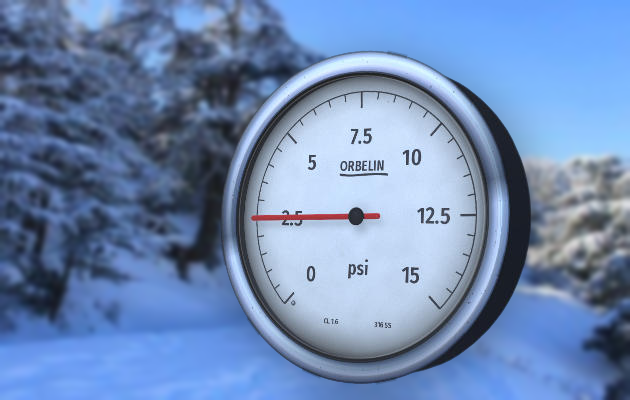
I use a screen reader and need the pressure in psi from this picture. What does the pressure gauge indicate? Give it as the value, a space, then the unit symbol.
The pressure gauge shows 2.5 psi
